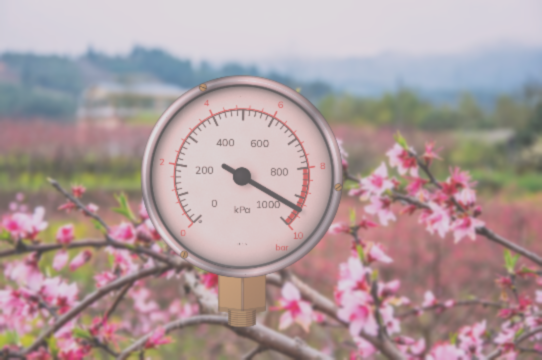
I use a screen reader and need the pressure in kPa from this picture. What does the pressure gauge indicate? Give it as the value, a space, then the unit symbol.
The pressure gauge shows 940 kPa
